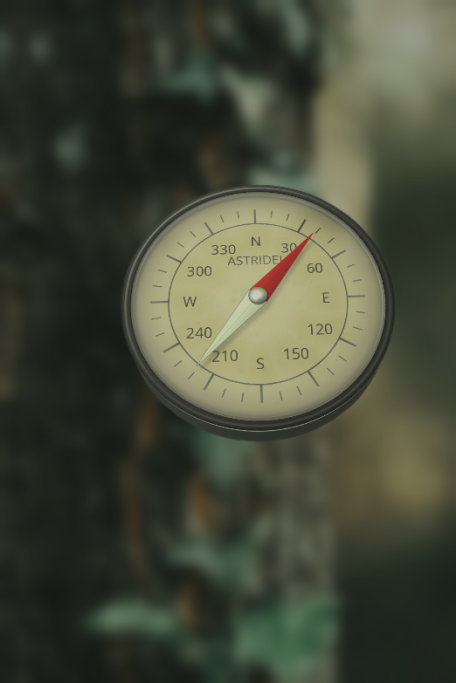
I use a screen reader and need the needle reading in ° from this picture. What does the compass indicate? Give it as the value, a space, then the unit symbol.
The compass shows 40 °
